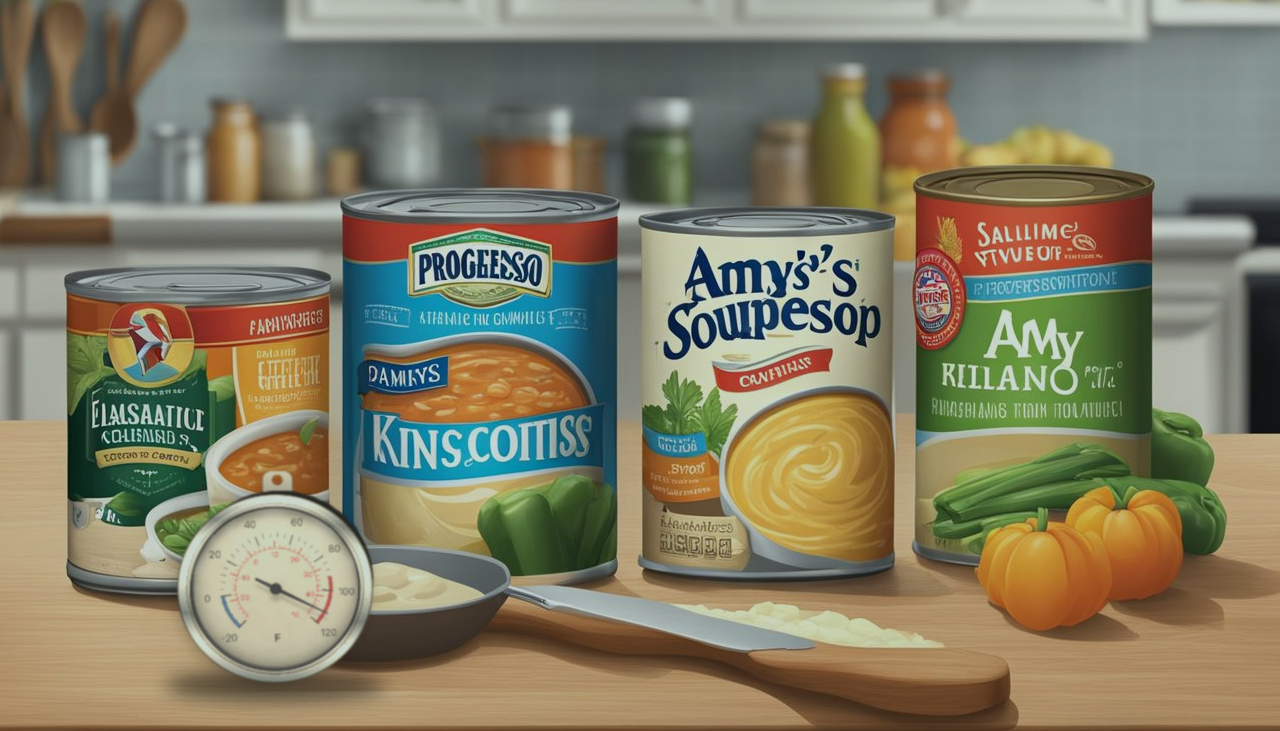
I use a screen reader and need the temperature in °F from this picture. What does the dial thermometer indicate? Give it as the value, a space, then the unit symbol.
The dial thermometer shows 112 °F
